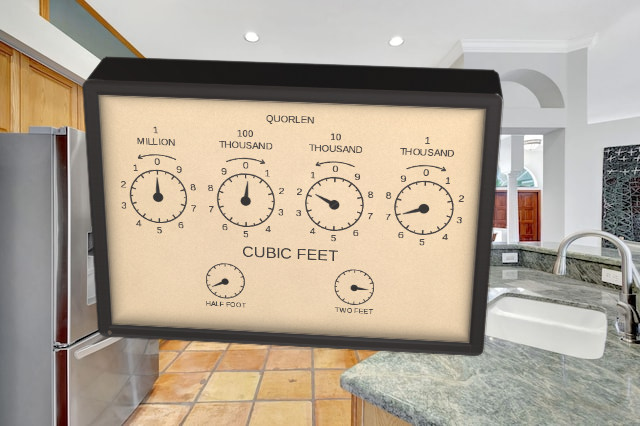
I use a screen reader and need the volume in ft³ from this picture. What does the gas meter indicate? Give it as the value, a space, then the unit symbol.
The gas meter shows 1700 ft³
